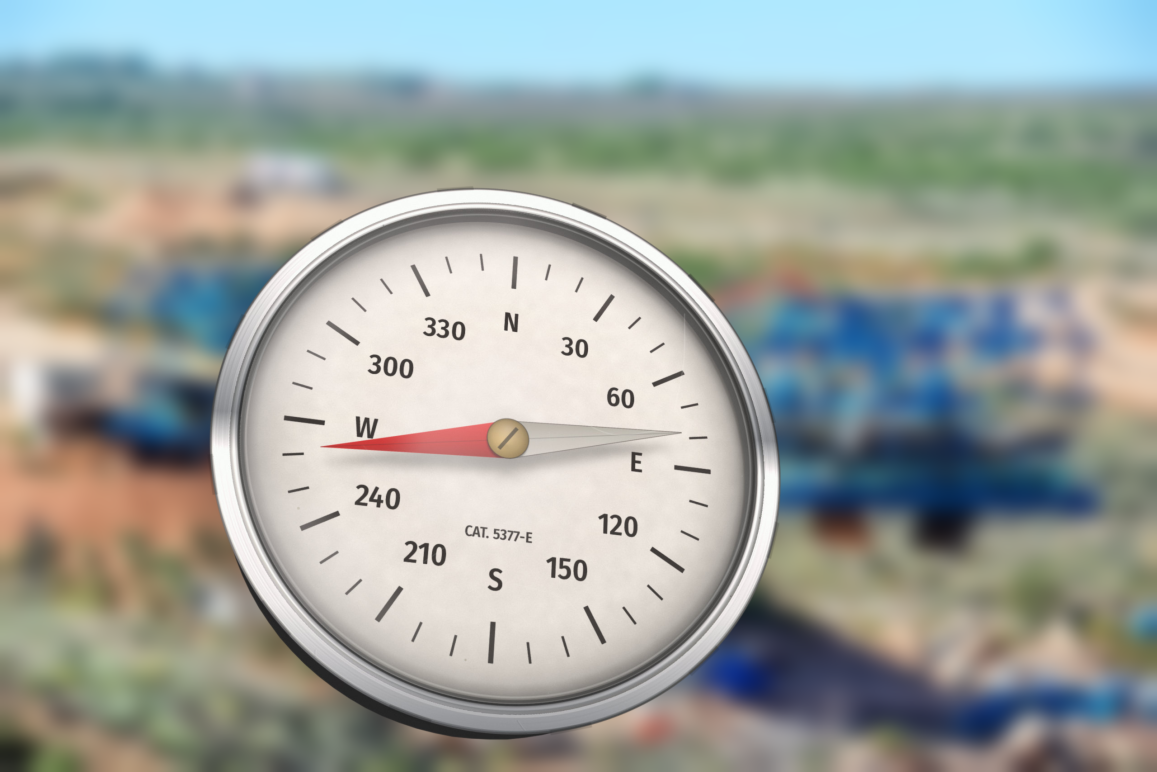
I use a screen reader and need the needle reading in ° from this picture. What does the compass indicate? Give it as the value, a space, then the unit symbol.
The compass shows 260 °
